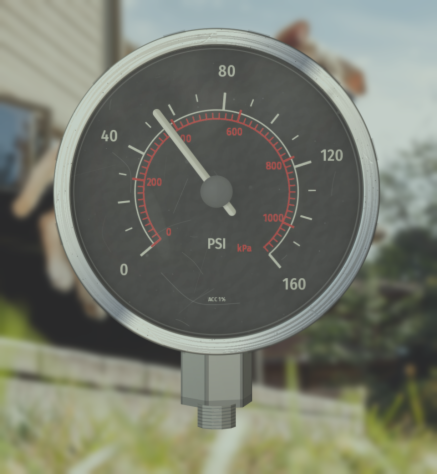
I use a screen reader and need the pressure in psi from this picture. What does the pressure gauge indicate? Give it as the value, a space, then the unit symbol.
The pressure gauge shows 55 psi
